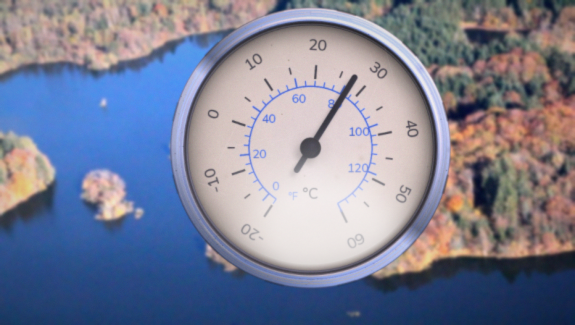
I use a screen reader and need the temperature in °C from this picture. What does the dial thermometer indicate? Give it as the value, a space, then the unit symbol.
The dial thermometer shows 27.5 °C
